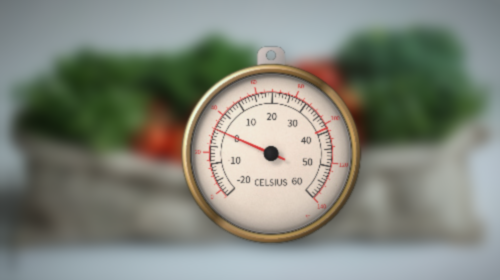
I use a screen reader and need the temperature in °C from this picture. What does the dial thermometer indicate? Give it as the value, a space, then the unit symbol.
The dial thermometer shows 0 °C
